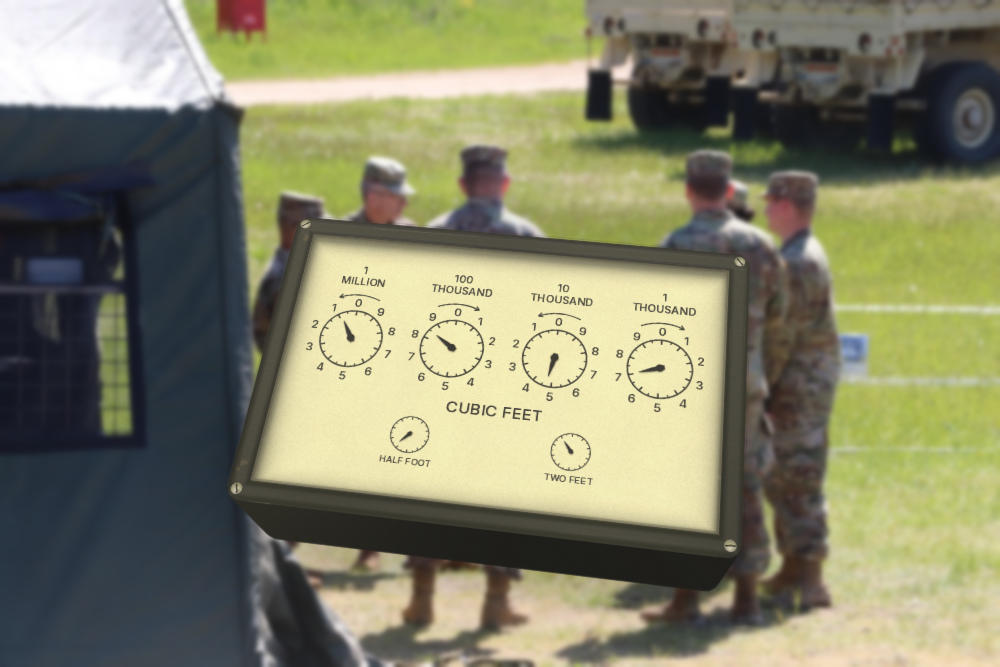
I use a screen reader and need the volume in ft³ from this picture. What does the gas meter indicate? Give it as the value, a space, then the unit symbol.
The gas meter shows 84700 ft³
